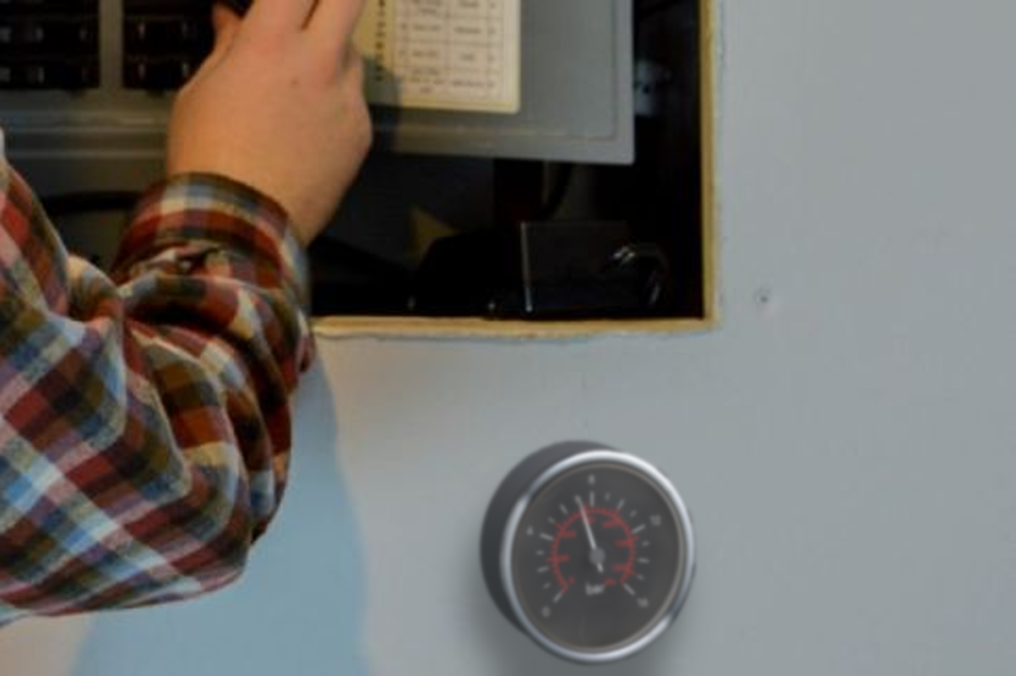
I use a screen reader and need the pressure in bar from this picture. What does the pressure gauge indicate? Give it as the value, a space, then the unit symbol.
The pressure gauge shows 7 bar
